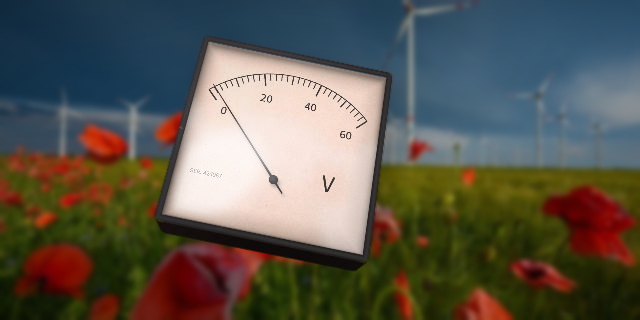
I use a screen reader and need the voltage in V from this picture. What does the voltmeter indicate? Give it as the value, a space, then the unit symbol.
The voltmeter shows 2 V
